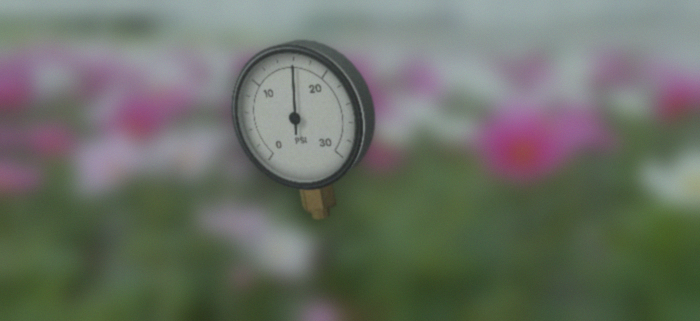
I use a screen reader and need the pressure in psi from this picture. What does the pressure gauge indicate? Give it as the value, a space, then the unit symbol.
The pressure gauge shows 16 psi
